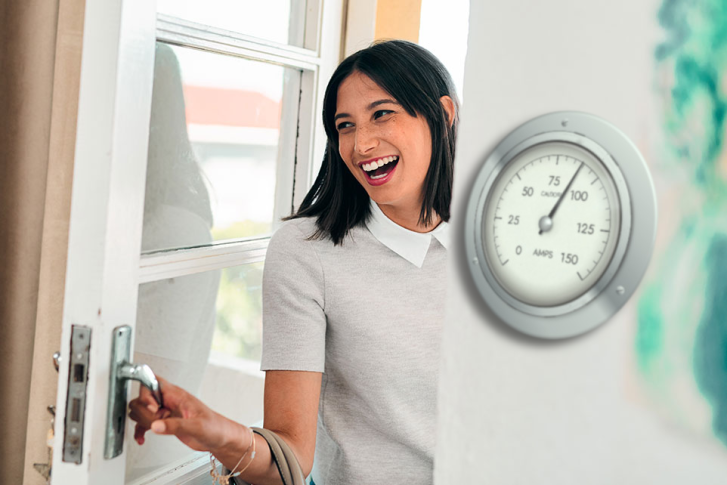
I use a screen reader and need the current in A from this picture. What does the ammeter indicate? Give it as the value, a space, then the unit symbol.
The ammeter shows 90 A
